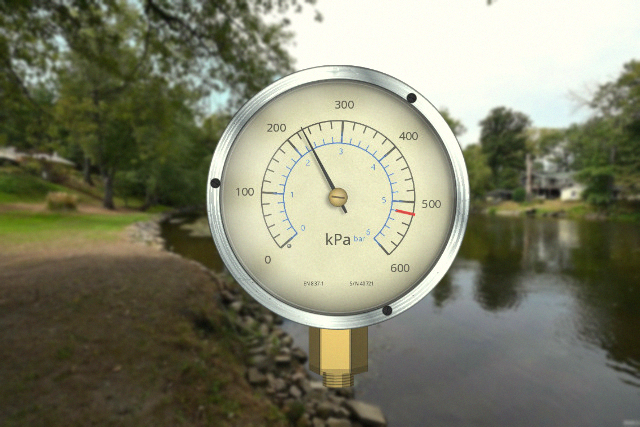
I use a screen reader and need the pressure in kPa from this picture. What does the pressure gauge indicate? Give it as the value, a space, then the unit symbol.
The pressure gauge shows 230 kPa
